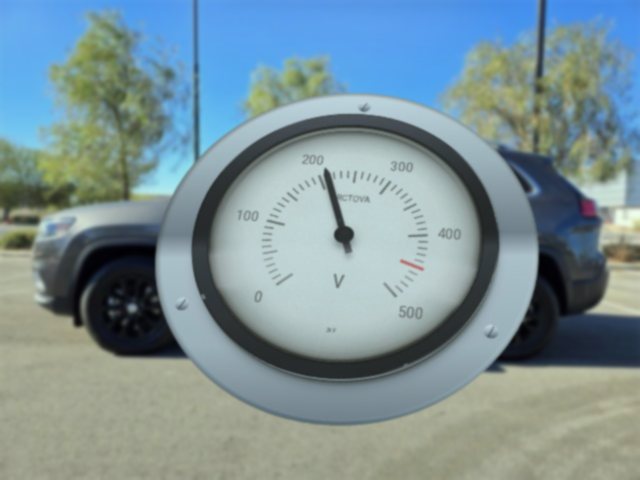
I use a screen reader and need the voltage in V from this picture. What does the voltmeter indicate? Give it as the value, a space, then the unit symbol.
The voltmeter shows 210 V
